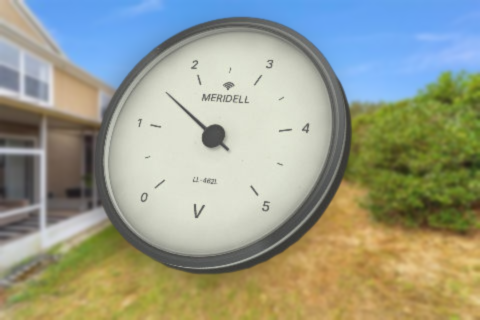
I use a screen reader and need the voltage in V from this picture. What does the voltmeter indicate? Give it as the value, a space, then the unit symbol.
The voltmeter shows 1.5 V
